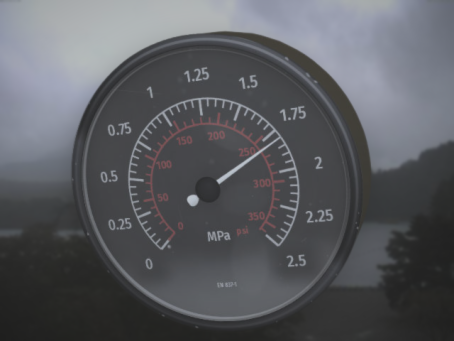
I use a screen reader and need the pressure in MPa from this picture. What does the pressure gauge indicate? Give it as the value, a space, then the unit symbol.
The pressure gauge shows 1.8 MPa
